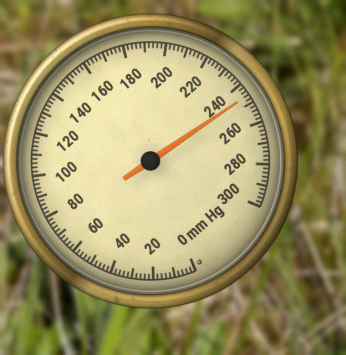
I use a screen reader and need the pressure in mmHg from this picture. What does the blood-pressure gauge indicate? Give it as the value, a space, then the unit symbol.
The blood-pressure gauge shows 246 mmHg
